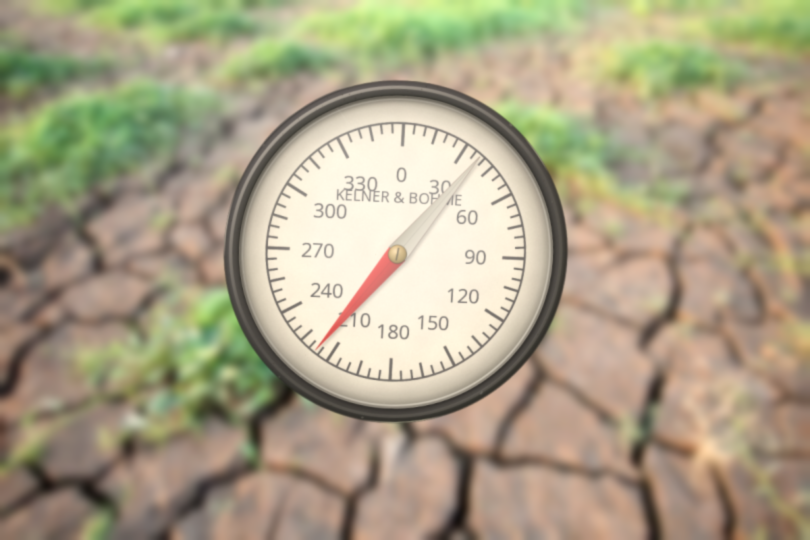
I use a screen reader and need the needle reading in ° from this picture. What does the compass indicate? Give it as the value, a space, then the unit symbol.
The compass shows 217.5 °
